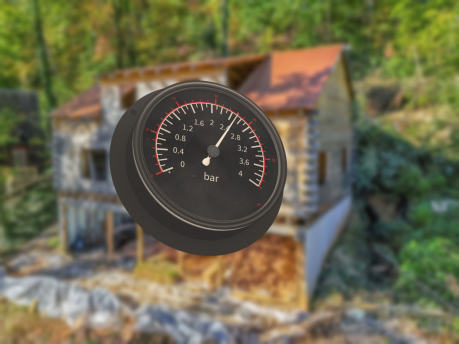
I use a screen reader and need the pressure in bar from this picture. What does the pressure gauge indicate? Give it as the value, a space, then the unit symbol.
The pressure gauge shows 2.5 bar
